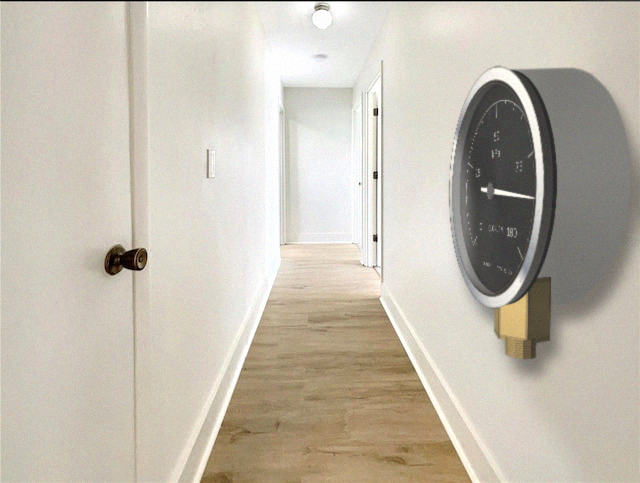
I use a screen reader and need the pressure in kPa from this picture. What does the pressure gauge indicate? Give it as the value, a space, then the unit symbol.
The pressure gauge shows 85 kPa
